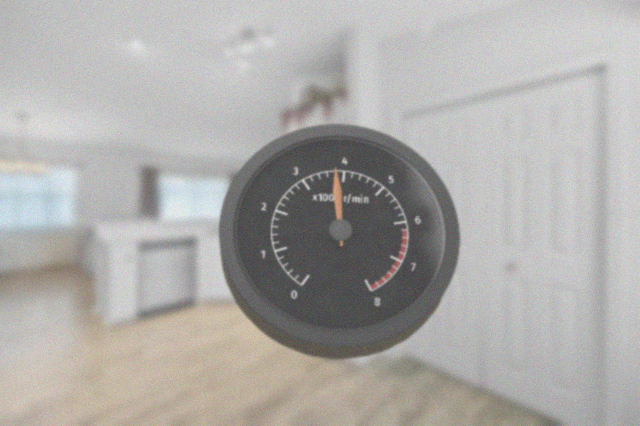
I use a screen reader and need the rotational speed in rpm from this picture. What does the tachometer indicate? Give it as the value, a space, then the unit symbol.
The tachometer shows 3800 rpm
